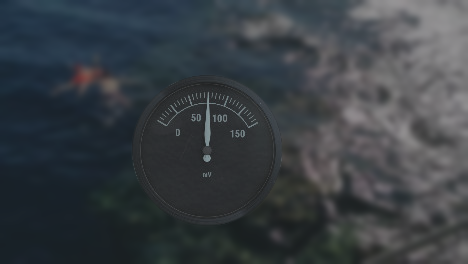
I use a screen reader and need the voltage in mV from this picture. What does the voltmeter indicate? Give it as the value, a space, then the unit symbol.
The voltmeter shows 75 mV
